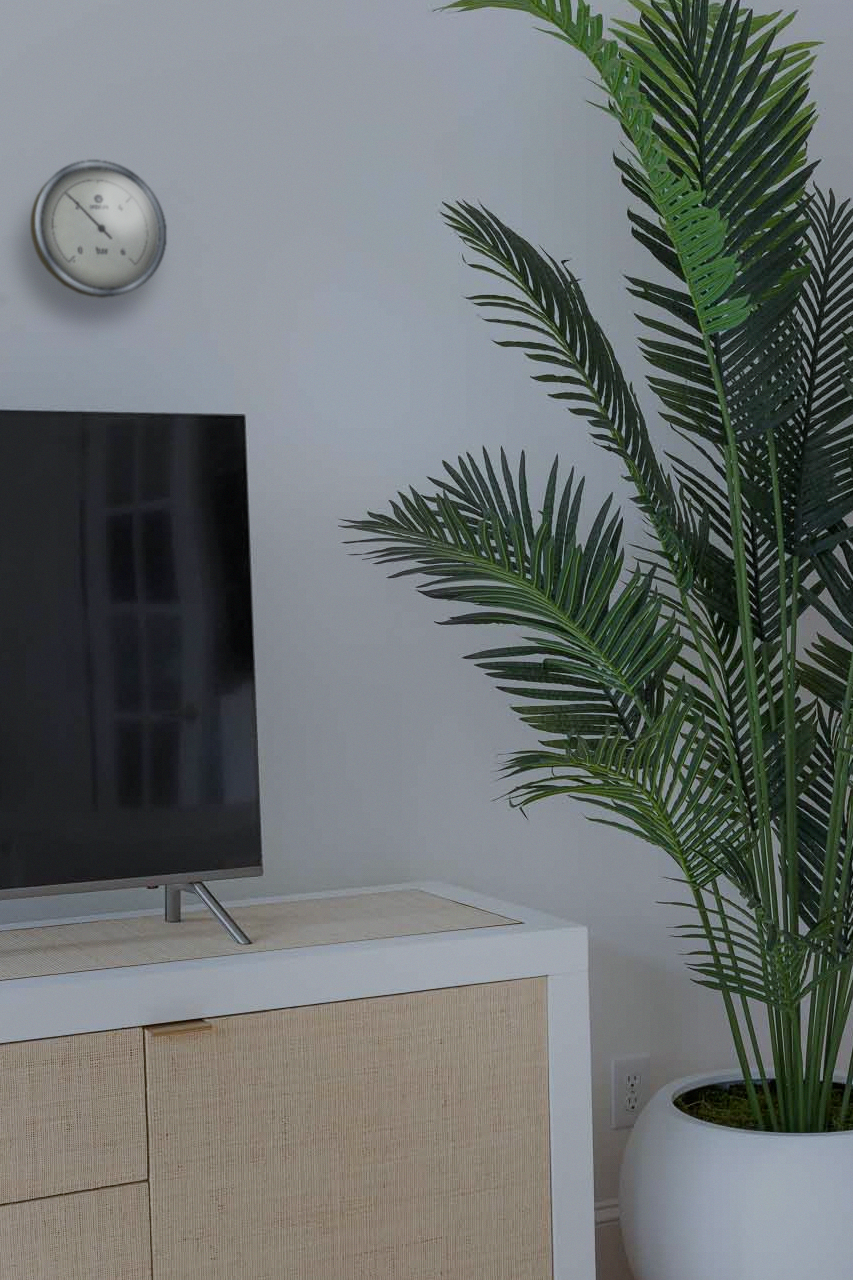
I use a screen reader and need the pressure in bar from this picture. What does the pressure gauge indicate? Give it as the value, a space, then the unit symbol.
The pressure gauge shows 2 bar
